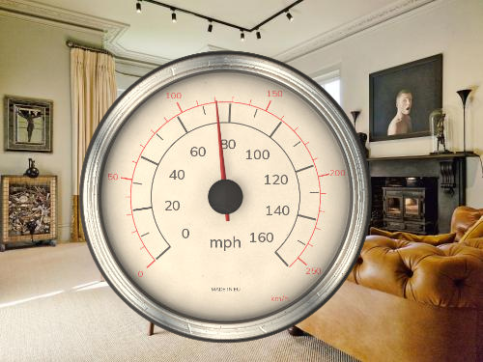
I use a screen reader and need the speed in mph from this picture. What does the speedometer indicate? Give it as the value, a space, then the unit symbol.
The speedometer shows 75 mph
